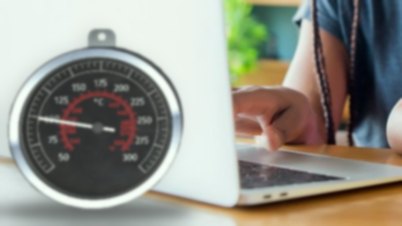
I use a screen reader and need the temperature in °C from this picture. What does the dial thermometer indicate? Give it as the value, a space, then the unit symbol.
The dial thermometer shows 100 °C
